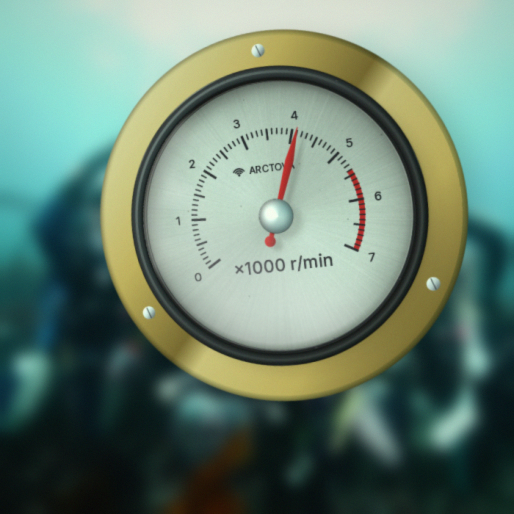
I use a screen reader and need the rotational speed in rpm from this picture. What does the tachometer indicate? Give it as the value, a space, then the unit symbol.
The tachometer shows 4100 rpm
